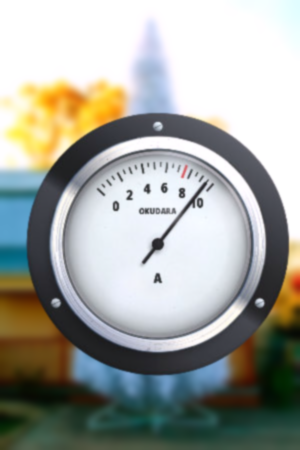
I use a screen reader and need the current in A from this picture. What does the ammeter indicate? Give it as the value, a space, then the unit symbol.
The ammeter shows 9.5 A
